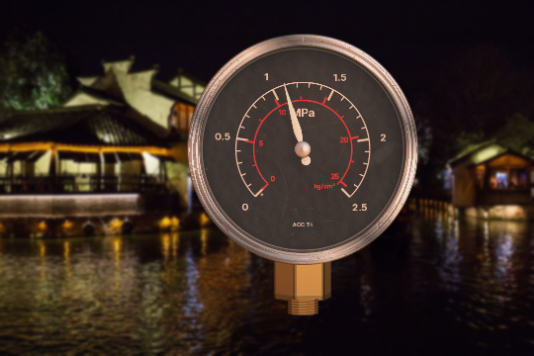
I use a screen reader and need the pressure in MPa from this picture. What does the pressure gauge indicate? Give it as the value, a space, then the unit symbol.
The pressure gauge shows 1.1 MPa
